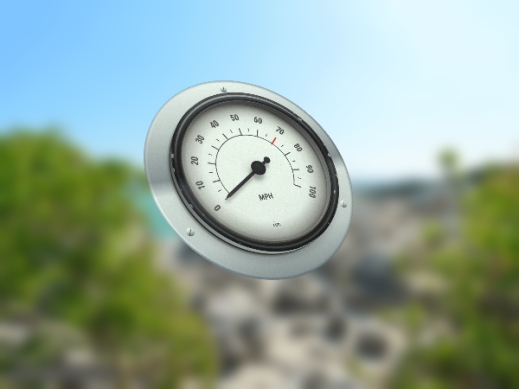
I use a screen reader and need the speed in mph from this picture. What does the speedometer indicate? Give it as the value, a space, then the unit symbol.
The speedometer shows 0 mph
